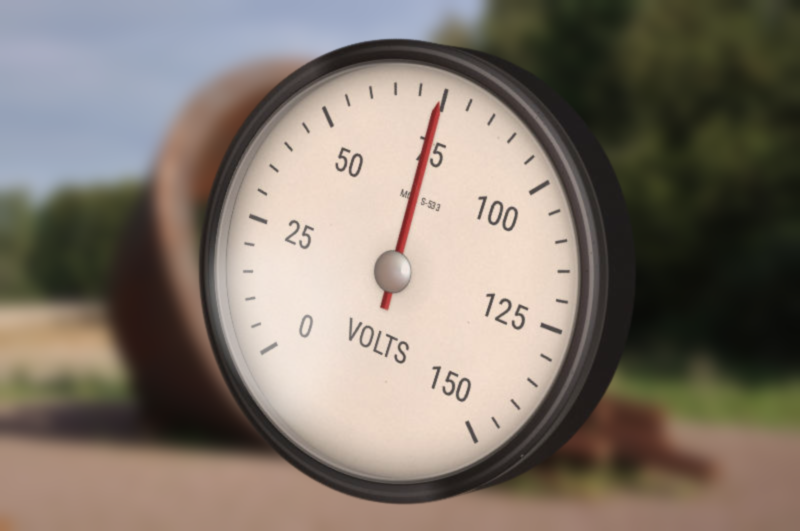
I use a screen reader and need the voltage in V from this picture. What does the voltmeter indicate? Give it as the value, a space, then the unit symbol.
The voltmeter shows 75 V
